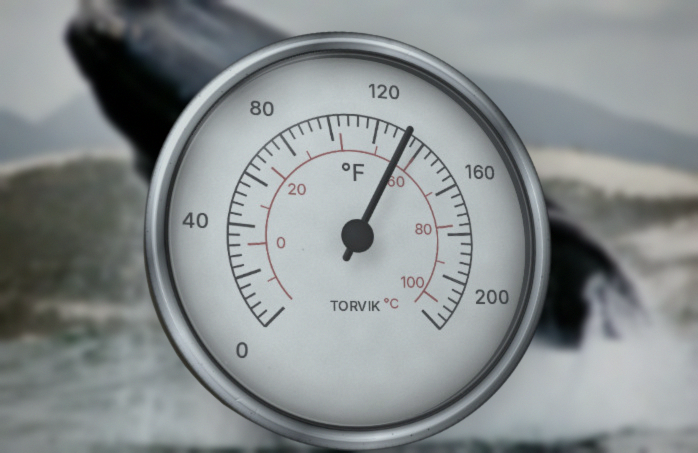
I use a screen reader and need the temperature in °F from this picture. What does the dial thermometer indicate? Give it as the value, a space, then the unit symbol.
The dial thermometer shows 132 °F
